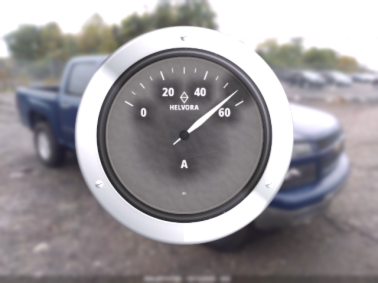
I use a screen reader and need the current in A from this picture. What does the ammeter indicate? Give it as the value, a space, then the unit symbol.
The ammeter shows 55 A
